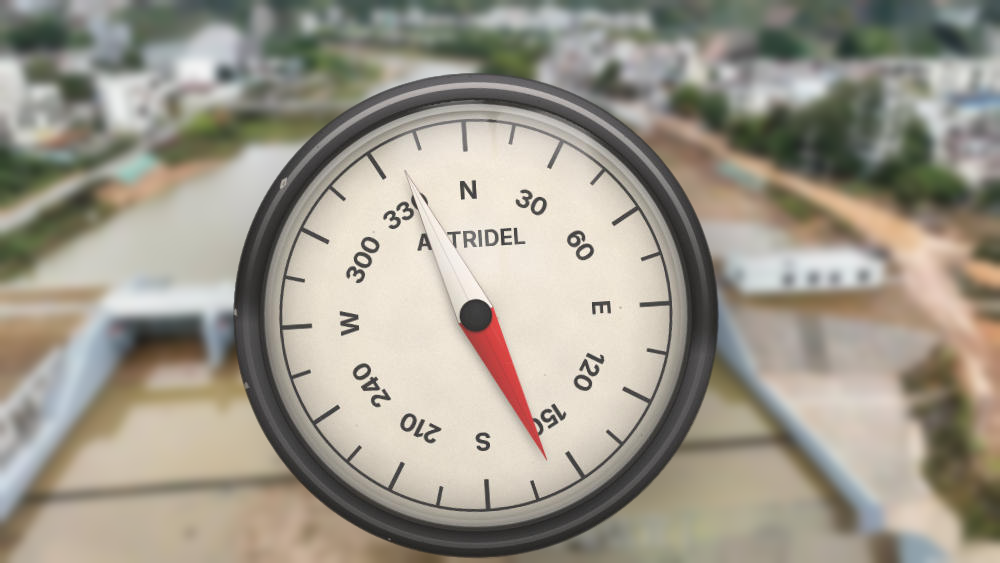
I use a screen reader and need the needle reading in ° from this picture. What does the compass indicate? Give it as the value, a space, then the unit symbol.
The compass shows 157.5 °
